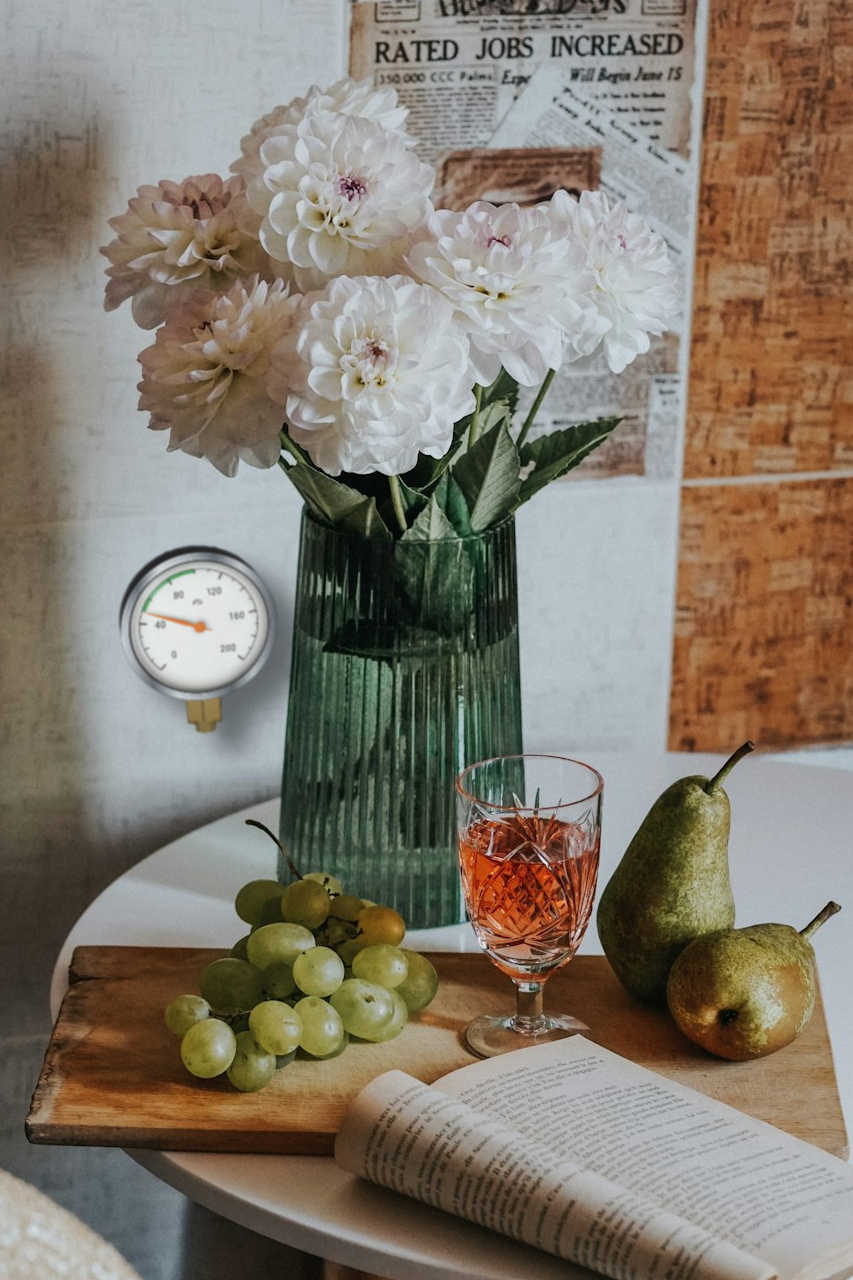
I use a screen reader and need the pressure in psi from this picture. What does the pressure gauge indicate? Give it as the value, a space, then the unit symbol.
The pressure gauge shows 50 psi
